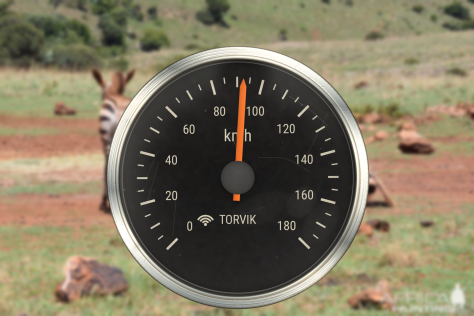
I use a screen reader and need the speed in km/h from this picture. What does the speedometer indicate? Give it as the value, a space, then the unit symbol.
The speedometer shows 92.5 km/h
